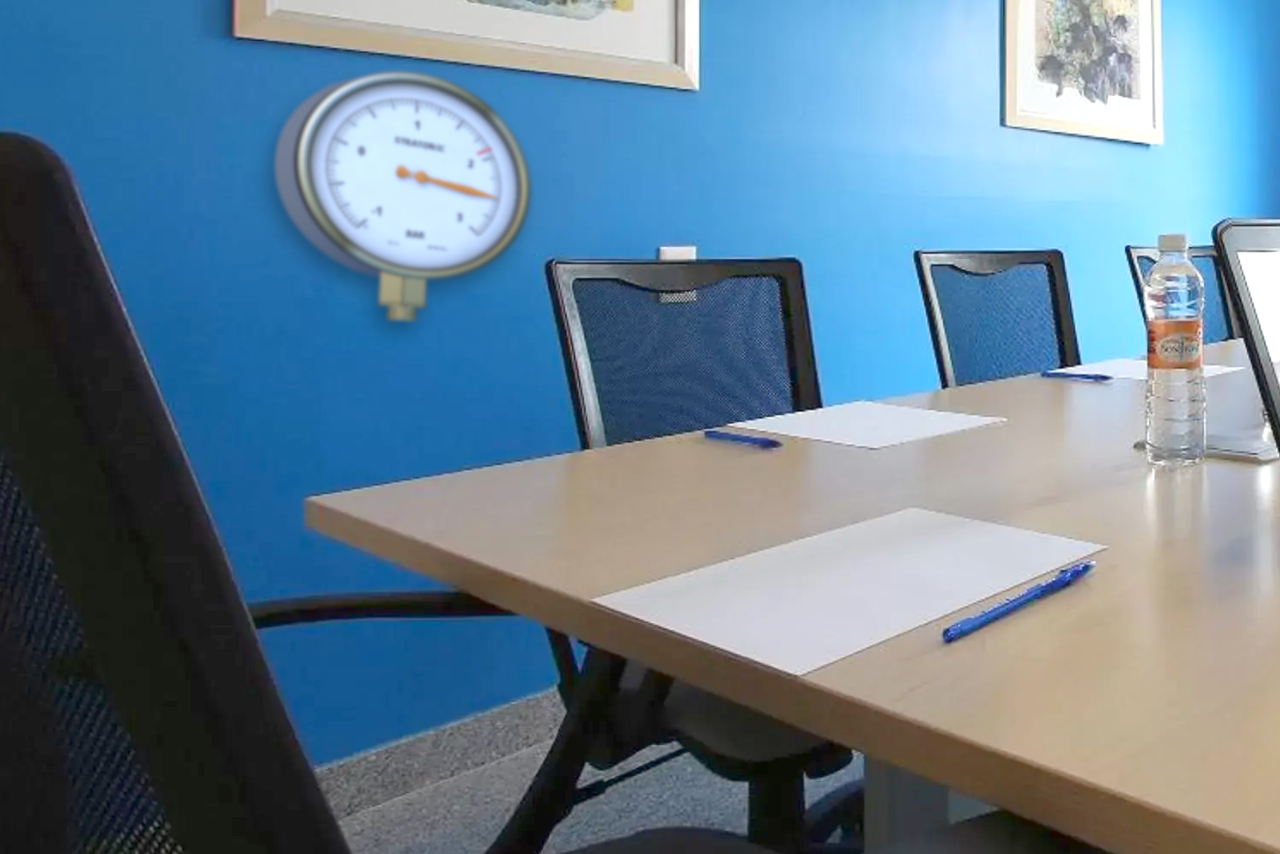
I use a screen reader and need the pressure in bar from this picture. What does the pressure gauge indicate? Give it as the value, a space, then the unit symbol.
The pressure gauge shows 2.5 bar
